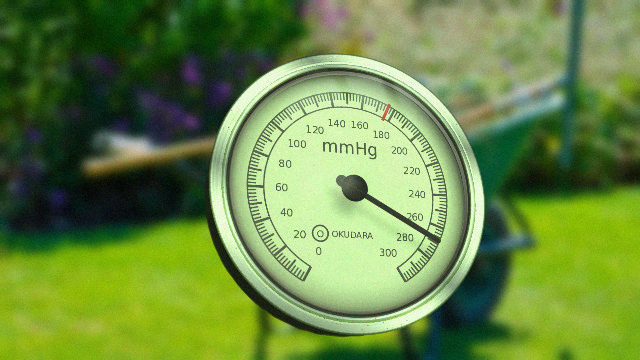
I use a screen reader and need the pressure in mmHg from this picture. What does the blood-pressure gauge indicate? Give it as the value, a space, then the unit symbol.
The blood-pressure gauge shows 270 mmHg
